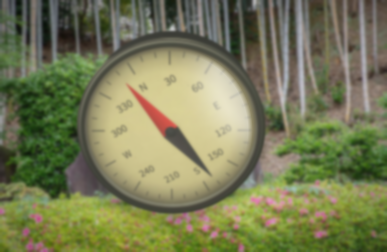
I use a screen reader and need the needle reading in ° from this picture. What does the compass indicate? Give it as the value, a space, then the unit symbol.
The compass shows 350 °
